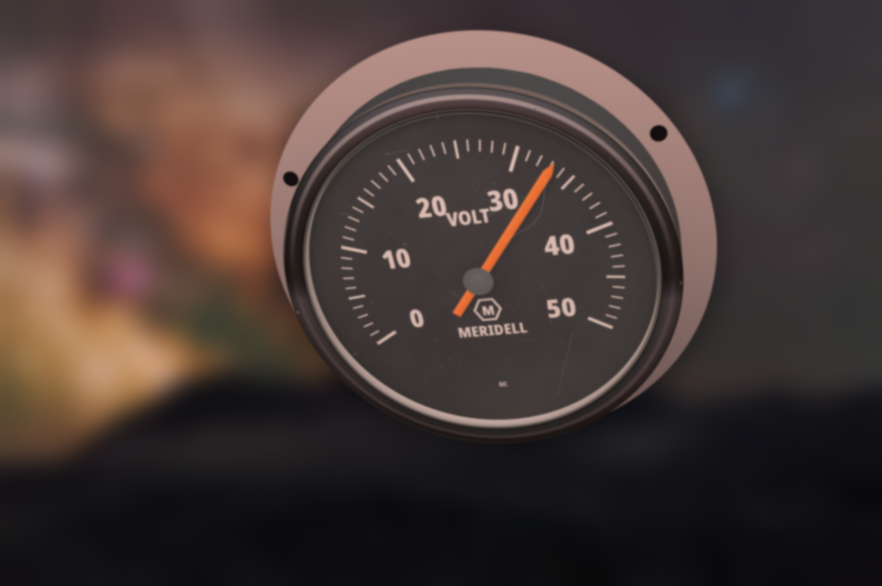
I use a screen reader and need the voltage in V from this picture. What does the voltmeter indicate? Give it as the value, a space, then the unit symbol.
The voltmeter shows 33 V
